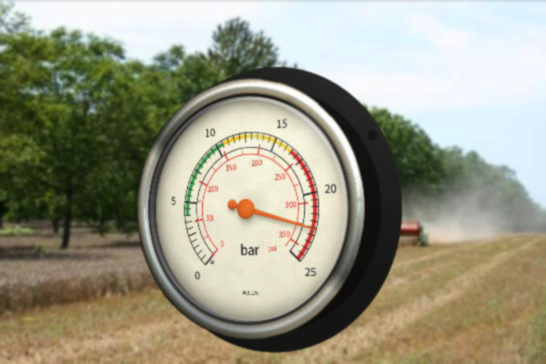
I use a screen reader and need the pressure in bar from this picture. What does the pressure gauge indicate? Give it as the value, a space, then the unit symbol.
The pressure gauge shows 22.5 bar
